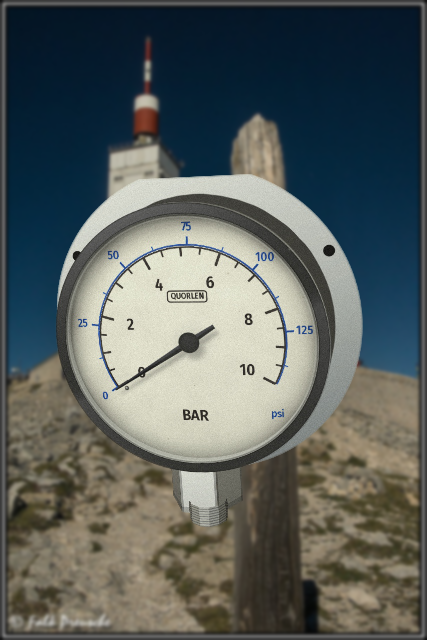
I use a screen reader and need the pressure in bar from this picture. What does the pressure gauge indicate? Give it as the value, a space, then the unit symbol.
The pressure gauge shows 0 bar
